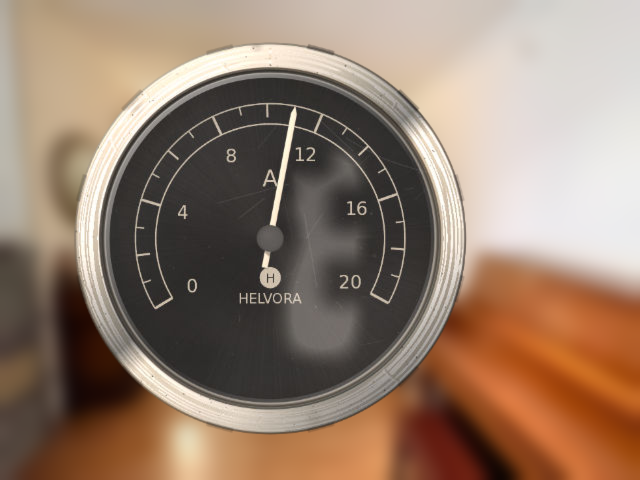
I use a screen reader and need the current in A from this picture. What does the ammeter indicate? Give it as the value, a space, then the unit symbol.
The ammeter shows 11 A
